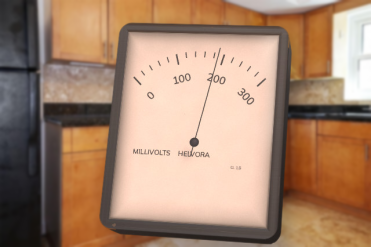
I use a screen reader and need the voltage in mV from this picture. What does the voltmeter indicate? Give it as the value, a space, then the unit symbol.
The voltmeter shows 190 mV
